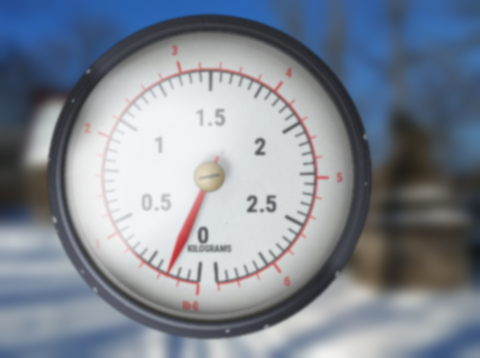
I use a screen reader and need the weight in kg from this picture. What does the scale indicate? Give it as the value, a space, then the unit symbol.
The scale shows 0.15 kg
